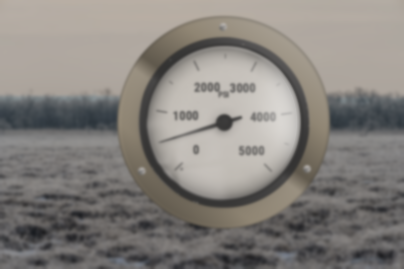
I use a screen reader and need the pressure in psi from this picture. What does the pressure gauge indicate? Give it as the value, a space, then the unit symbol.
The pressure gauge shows 500 psi
